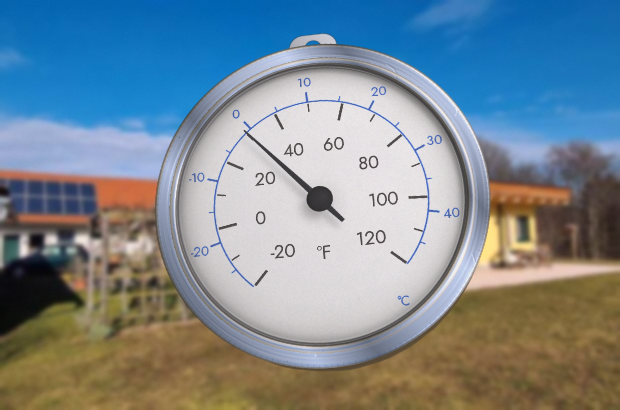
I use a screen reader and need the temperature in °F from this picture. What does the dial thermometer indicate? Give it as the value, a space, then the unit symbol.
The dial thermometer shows 30 °F
